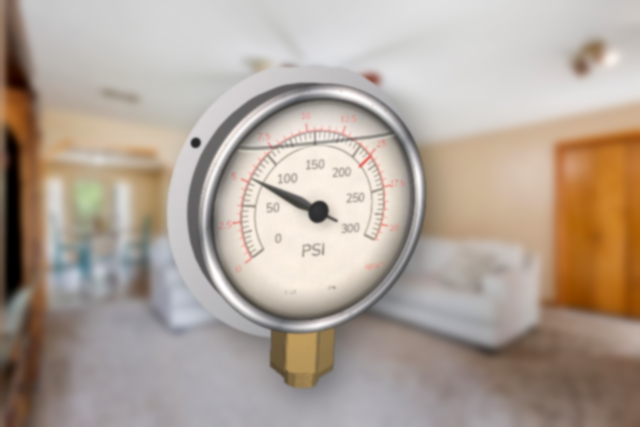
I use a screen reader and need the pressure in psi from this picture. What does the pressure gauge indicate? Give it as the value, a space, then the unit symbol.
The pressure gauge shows 75 psi
